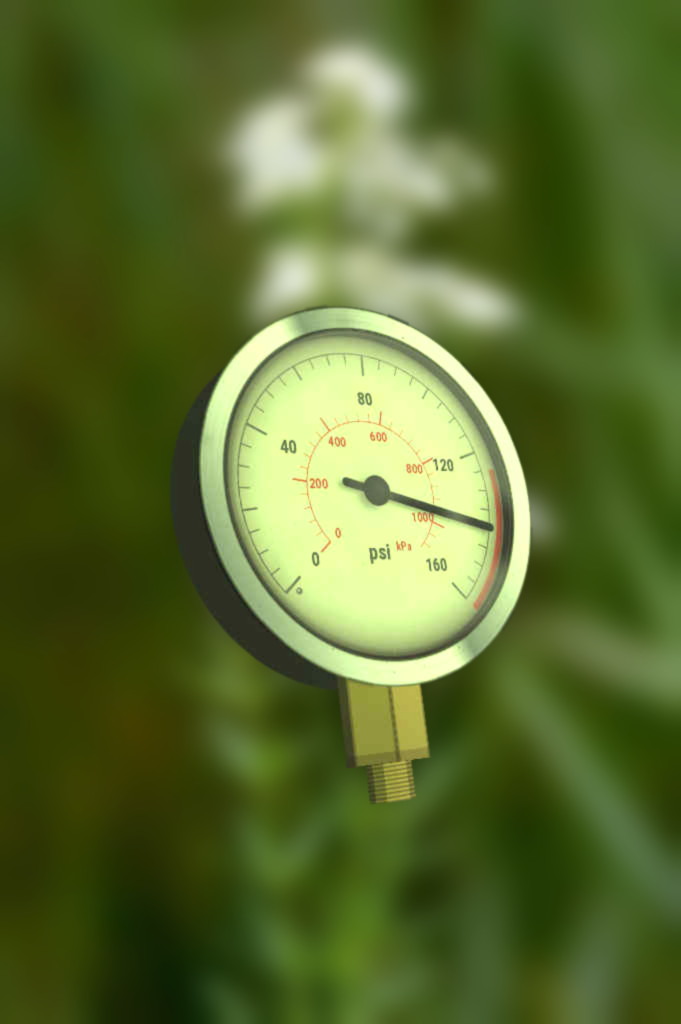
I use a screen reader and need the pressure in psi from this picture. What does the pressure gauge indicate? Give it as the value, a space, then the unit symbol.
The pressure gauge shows 140 psi
